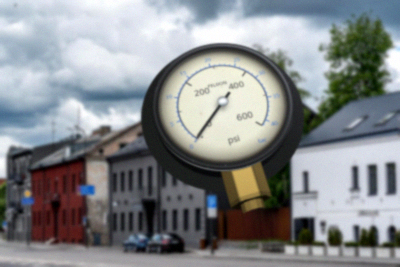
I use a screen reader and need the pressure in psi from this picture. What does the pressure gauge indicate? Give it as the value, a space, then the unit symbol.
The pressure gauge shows 0 psi
